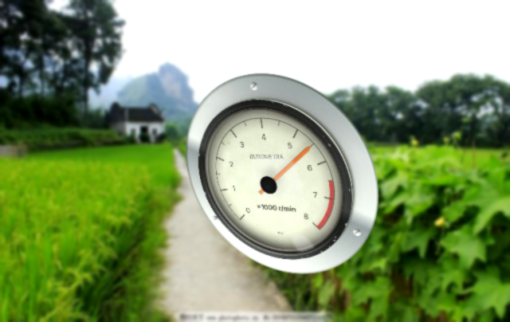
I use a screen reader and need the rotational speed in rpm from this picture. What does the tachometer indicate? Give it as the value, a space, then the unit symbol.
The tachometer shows 5500 rpm
